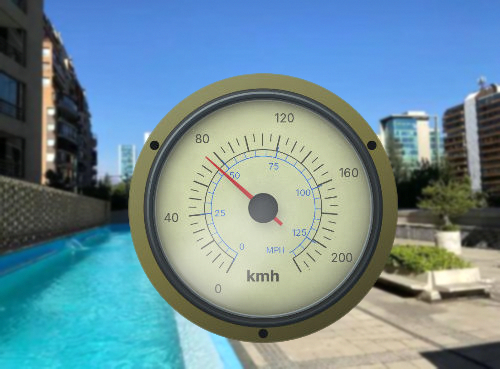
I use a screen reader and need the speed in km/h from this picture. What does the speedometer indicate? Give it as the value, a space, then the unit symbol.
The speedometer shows 75 km/h
